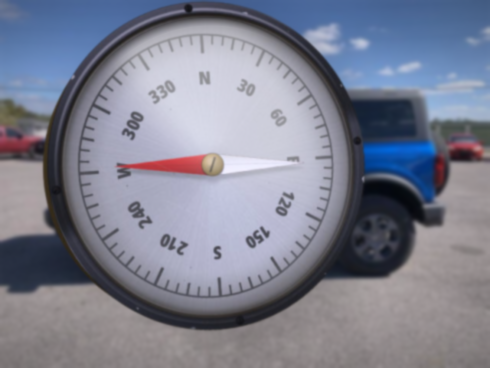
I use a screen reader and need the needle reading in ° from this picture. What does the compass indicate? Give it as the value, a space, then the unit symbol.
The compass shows 272.5 °
